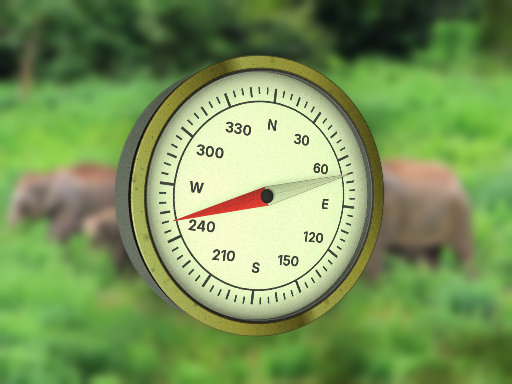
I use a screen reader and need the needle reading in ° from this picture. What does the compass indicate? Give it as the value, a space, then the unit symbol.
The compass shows 250 °
